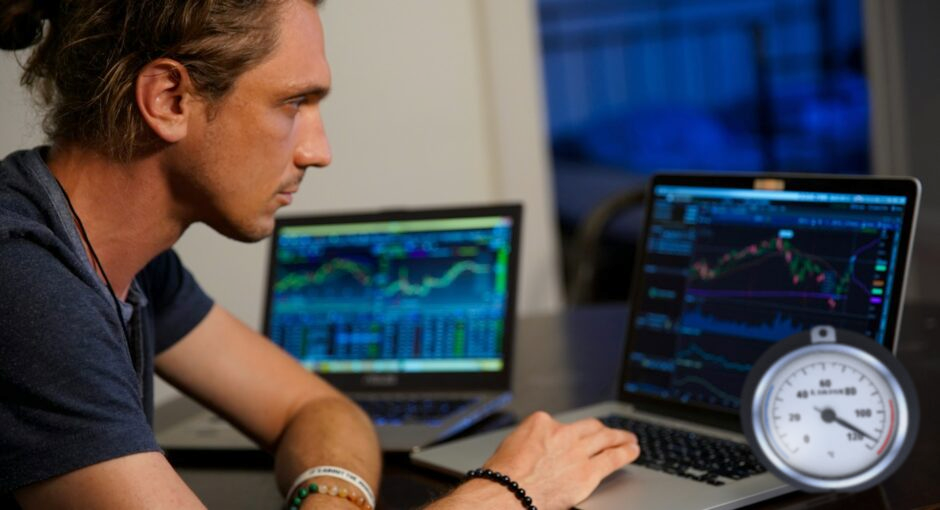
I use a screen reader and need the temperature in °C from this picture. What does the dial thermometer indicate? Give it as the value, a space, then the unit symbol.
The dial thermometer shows 115 °C
